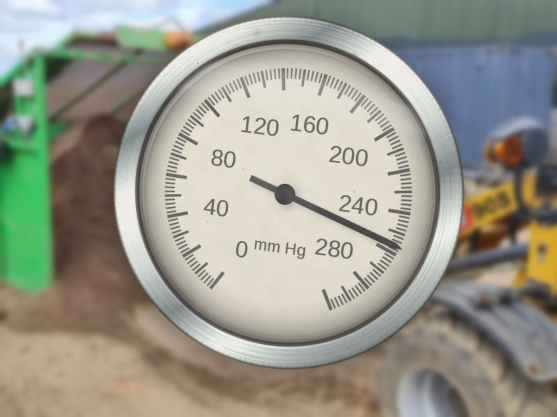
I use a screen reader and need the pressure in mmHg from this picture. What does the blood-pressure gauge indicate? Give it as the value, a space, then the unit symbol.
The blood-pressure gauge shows 256 mmHg
